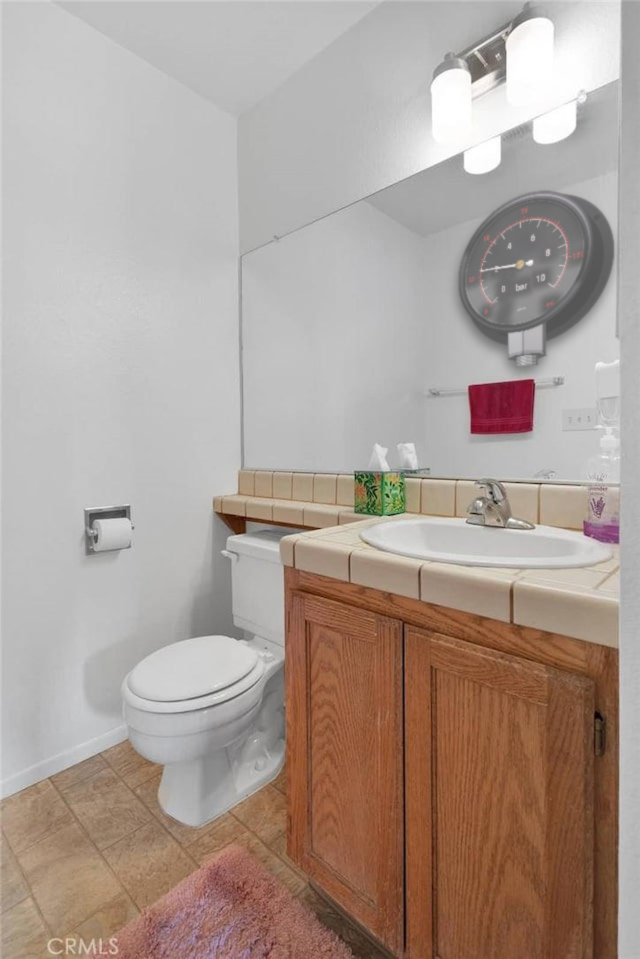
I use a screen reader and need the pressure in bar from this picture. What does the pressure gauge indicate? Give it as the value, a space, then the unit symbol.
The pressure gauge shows 2 bar
